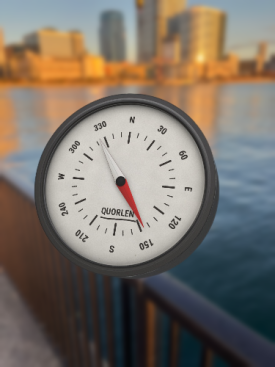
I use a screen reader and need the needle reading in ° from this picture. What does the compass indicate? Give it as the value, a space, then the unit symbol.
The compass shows 145 °
